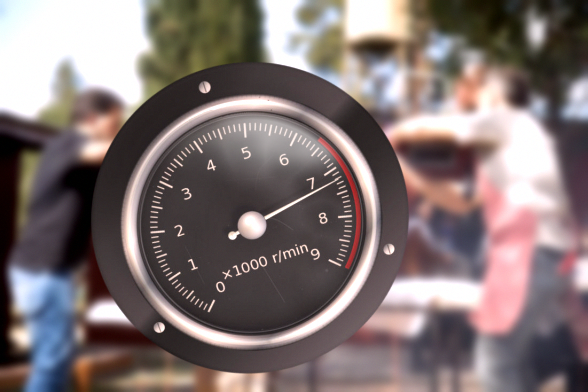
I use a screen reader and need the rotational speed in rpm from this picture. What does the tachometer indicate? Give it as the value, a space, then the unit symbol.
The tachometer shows 7200 rpm
